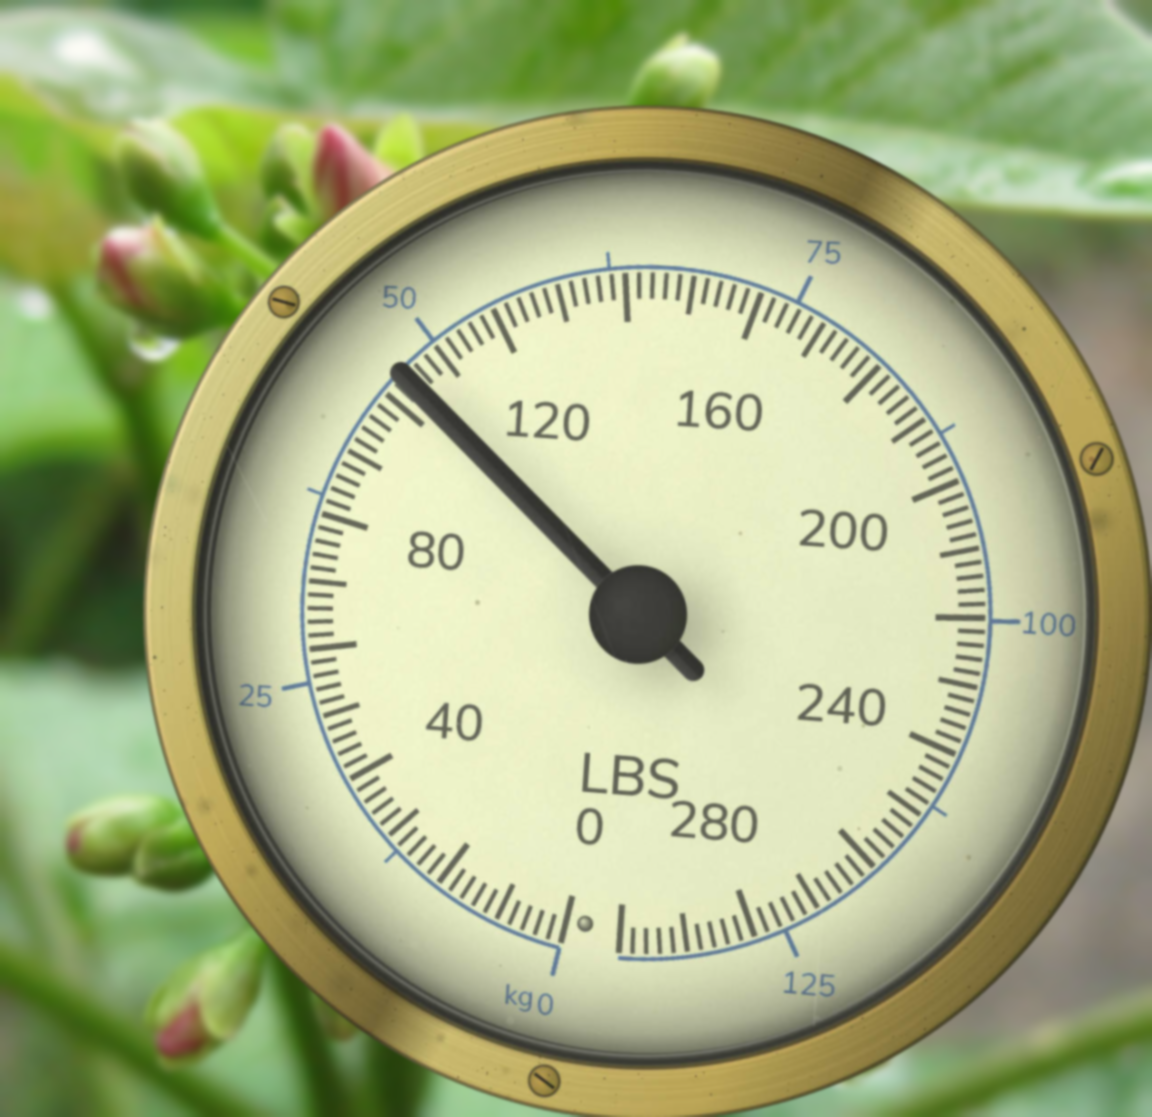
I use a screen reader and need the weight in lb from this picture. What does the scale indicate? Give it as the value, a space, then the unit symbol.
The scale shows 104 lb
